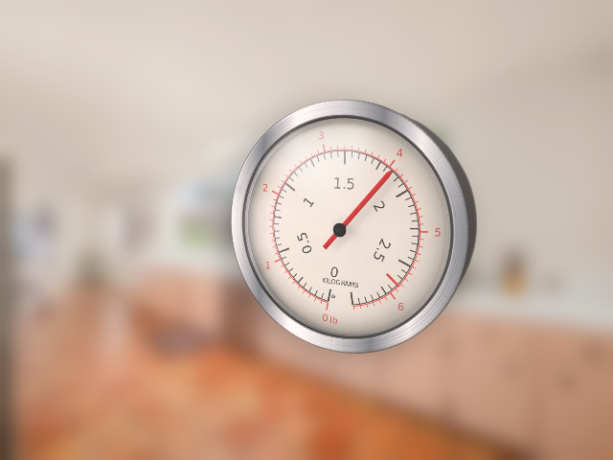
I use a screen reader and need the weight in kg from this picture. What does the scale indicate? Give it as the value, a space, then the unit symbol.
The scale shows 1.85 kg
